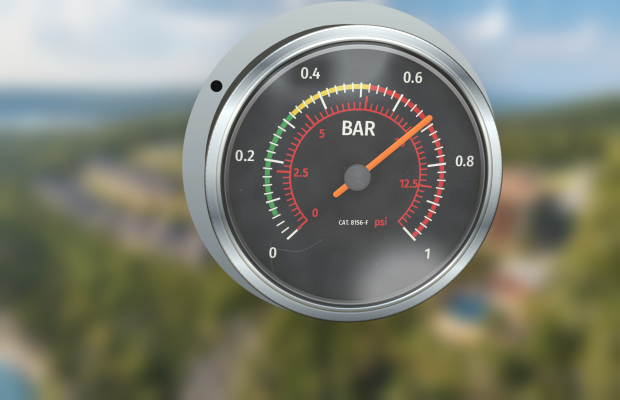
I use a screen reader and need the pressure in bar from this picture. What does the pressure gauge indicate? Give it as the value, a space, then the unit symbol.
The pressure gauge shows 0.68 bar
